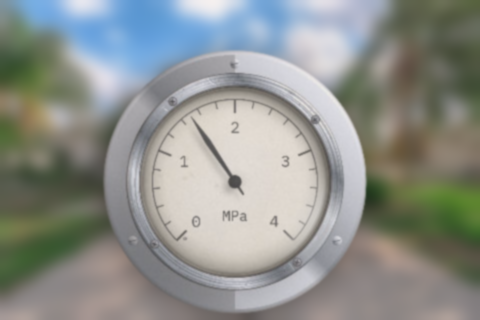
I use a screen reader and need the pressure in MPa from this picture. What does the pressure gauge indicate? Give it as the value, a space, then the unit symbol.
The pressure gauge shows 1.5 MPa
